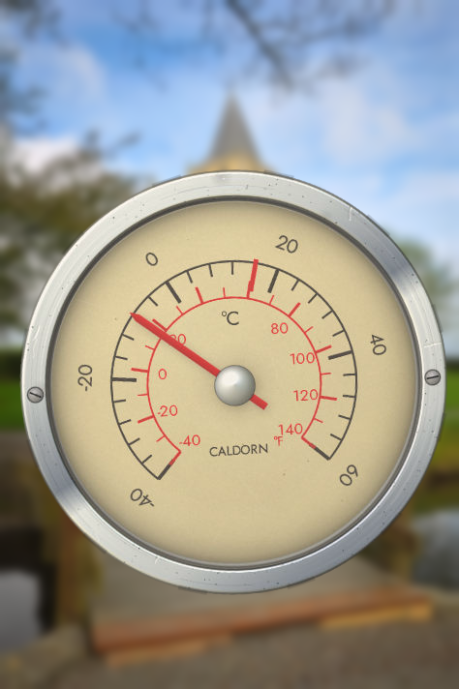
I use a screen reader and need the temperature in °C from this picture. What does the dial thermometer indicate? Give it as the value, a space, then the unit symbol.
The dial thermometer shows -8 °C
